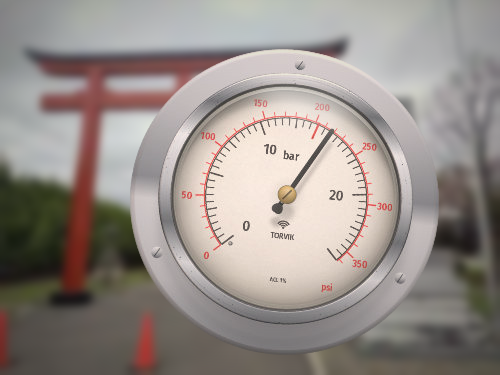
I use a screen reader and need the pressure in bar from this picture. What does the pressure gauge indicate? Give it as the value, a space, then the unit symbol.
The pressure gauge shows 15 bar
